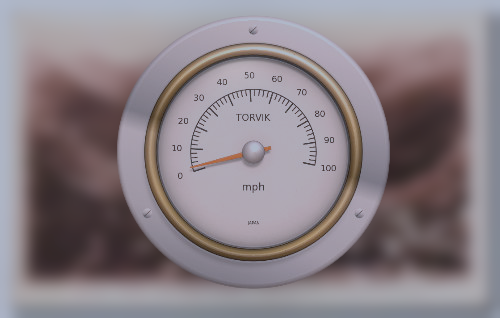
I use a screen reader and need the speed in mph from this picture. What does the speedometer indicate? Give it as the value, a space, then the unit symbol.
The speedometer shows 2 mph
